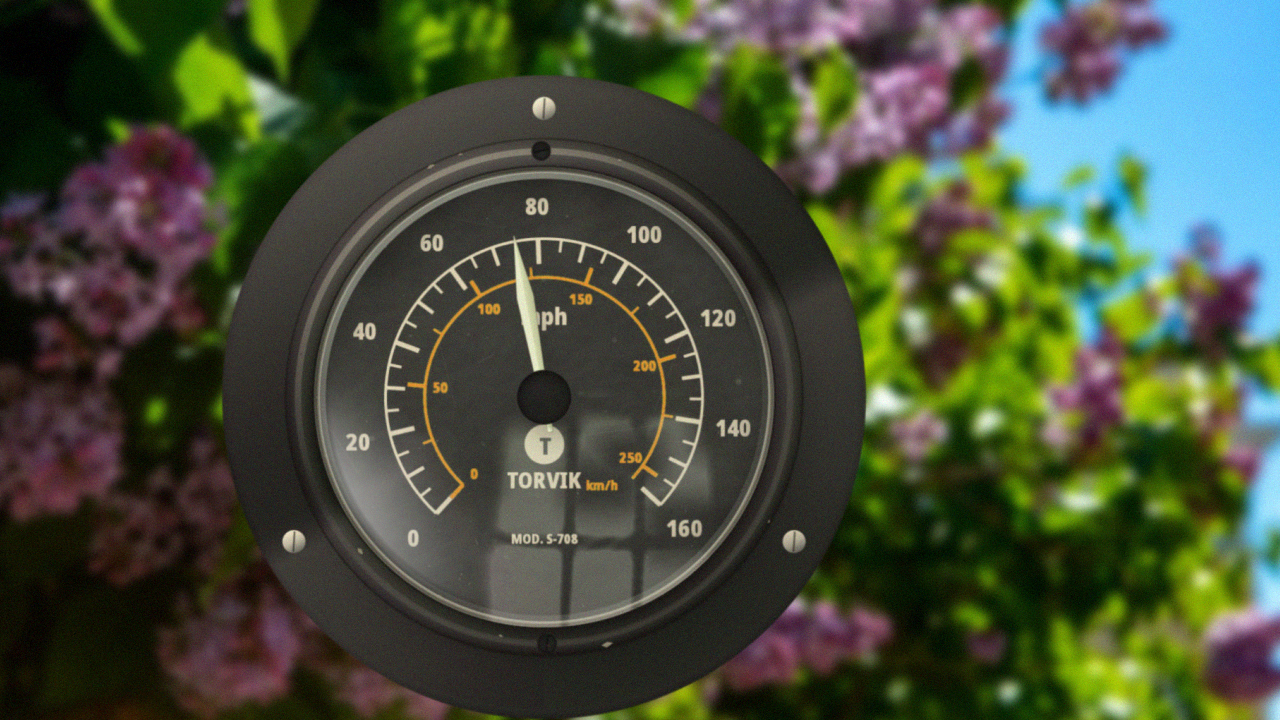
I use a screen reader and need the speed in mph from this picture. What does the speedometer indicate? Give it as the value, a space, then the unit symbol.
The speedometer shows 75 mph
